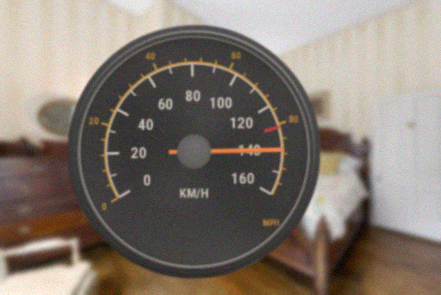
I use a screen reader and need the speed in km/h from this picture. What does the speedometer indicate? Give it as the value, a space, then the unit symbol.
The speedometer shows 140 km/h
